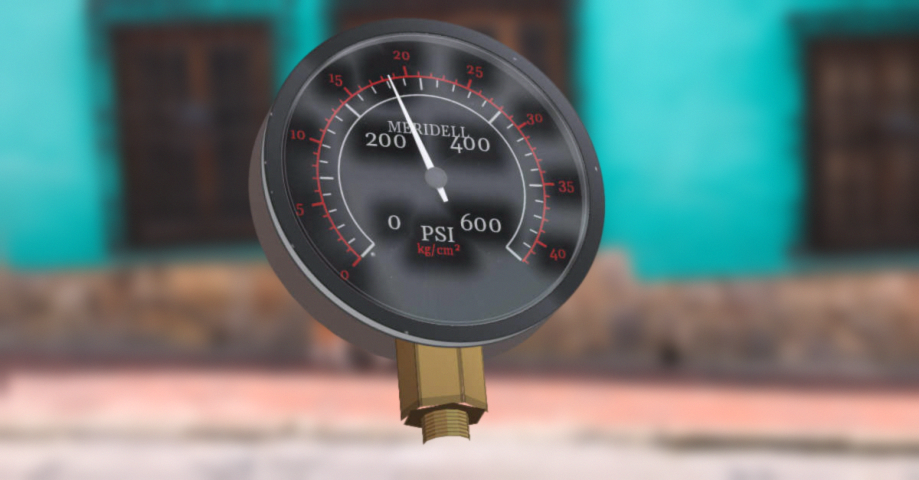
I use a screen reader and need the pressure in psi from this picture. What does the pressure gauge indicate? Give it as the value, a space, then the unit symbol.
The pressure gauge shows 260 psi
